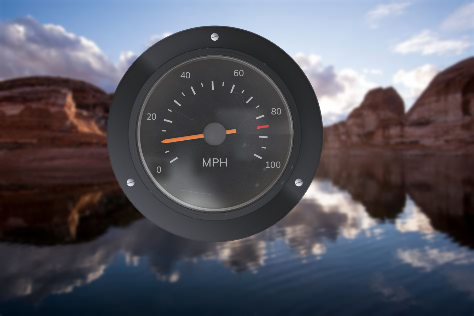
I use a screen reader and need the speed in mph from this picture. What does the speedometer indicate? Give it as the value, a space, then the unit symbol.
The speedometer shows 10 mph
